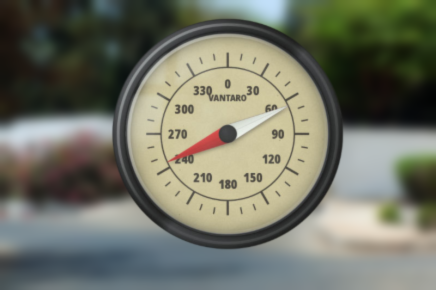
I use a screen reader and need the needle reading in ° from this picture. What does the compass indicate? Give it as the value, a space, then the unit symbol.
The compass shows 245 °
